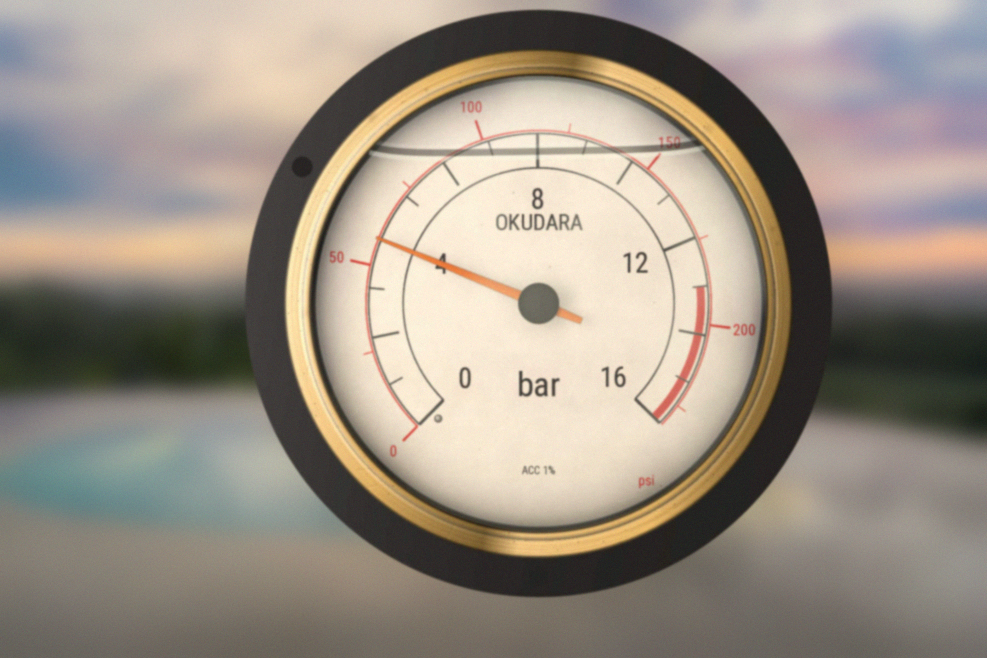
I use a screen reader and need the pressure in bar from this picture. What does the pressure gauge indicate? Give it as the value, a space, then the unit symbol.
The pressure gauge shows 4 bar
